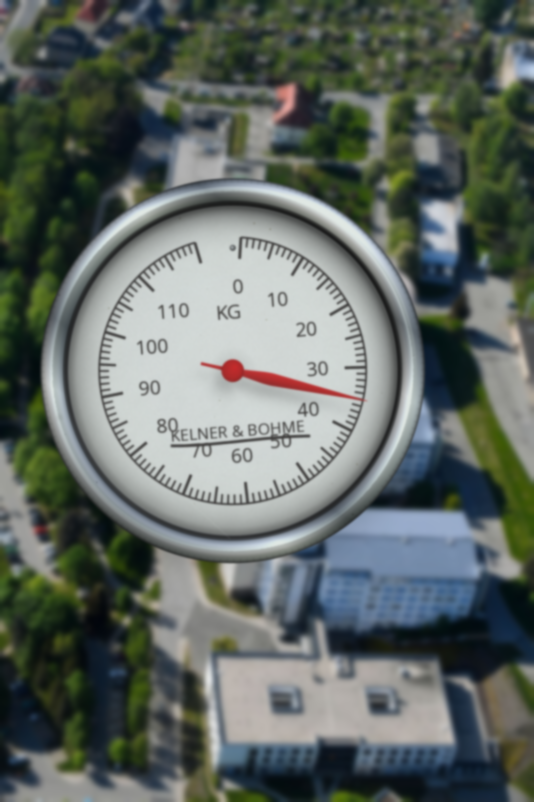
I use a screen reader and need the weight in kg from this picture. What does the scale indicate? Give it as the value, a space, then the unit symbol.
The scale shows 35 kg
